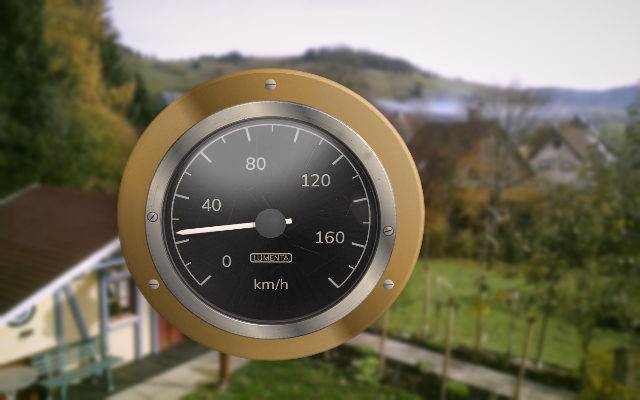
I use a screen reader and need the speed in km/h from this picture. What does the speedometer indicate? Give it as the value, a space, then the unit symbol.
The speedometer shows 25 km/h
